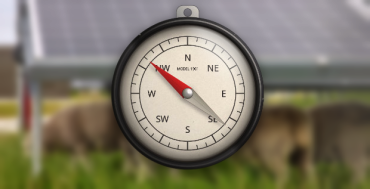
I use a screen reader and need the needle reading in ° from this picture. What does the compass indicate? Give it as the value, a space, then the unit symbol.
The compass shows 310 °
